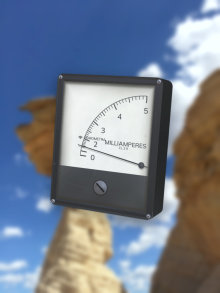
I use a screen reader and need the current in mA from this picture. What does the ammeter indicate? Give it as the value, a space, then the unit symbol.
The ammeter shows 1.5 mA
